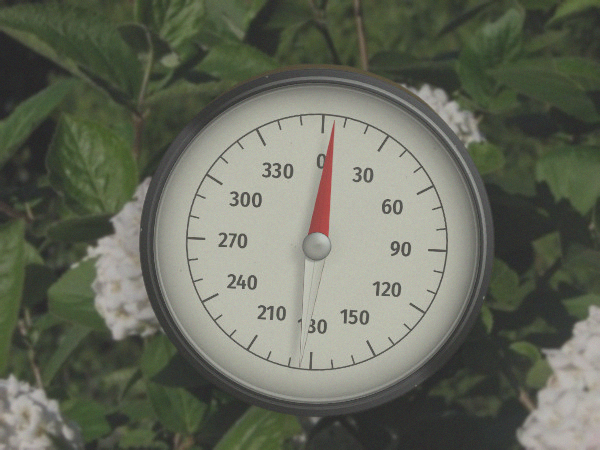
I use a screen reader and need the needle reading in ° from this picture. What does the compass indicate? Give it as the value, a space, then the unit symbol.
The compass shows 5 °
